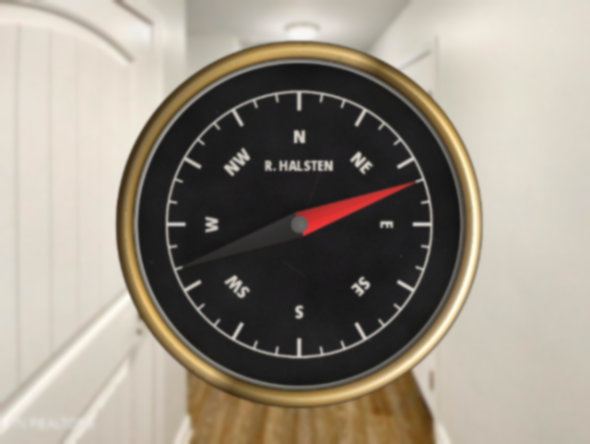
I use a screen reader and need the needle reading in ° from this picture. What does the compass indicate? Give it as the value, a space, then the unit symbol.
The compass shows 70 °
